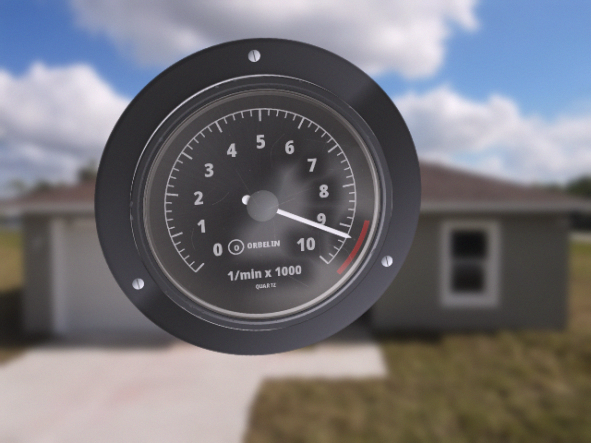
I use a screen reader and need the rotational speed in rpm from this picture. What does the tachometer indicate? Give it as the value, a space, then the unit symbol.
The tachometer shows 9200 rpm
